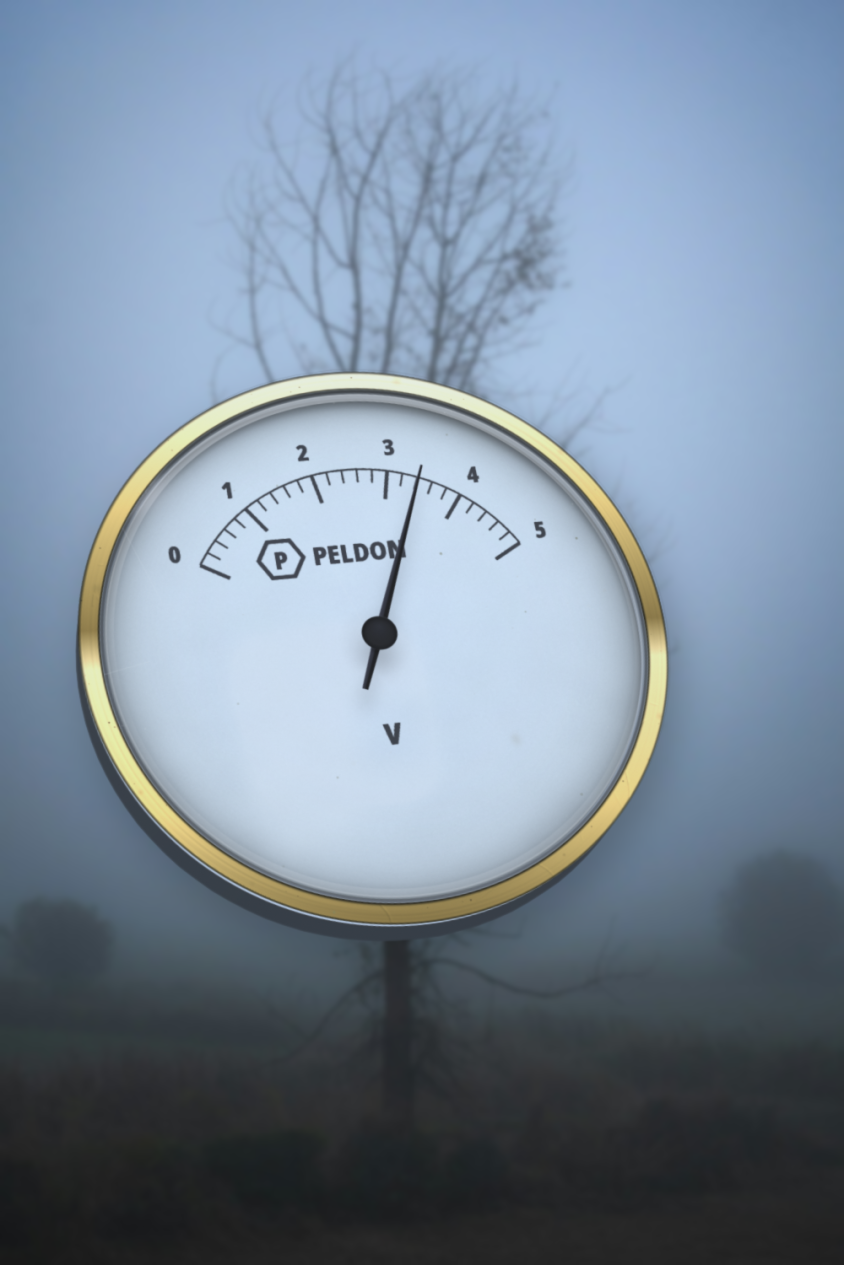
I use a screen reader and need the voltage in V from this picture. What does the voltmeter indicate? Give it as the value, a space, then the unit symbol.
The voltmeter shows 3.4 V
